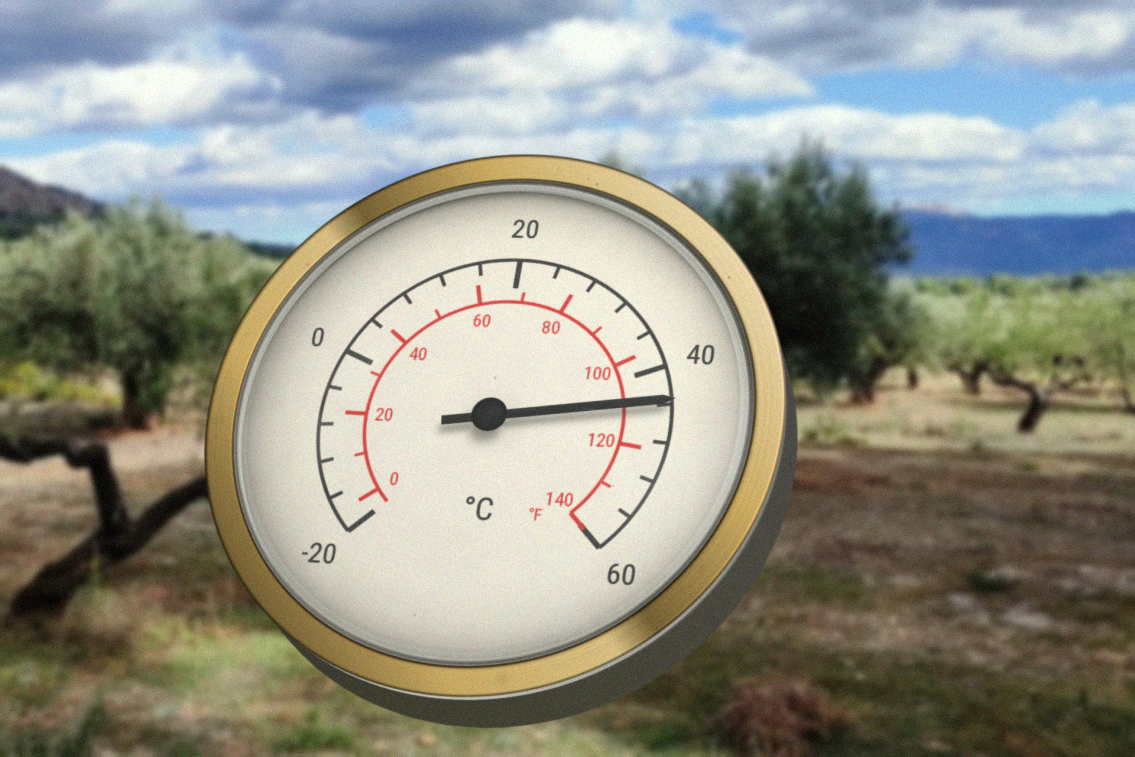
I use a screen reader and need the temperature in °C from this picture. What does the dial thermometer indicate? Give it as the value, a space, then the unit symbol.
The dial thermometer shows 44 °C
